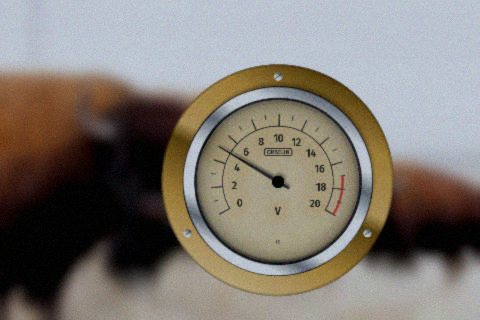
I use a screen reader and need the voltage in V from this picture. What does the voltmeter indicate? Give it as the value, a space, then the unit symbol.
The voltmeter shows 5 V
